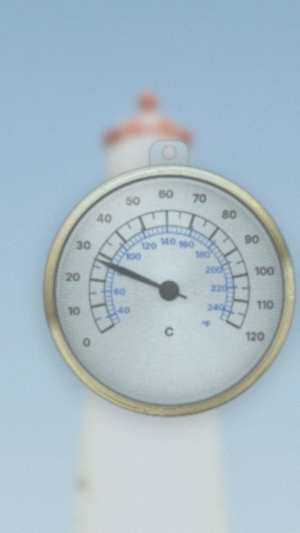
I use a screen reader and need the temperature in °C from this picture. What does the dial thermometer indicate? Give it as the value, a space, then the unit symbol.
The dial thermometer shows 27.5 °C
